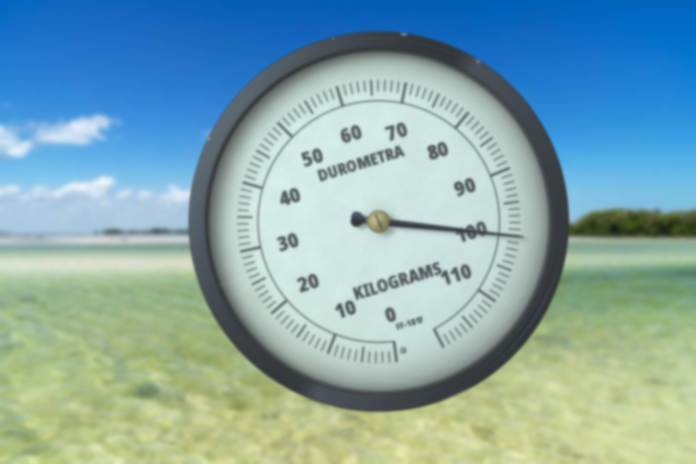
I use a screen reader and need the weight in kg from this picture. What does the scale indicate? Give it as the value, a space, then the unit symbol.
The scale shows 100 kg
